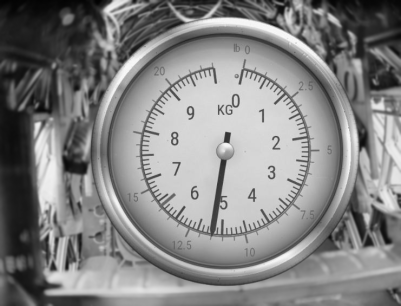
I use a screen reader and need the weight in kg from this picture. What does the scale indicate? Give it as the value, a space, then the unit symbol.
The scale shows 5.2 kg
